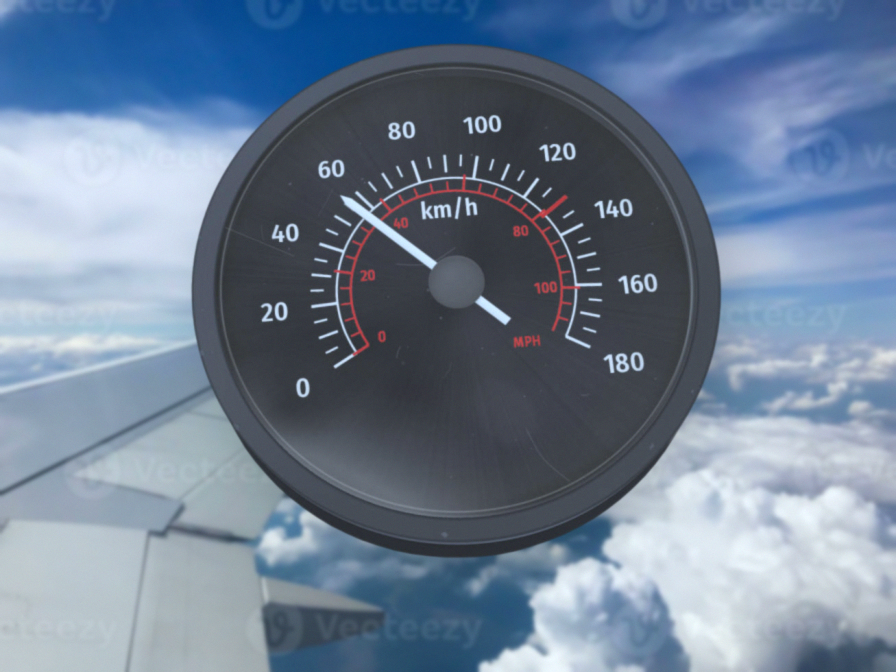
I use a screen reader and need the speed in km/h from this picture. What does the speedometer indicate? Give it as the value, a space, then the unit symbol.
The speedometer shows 55 km/h
